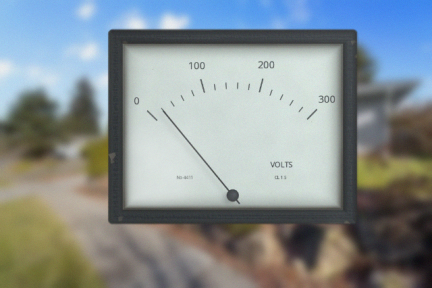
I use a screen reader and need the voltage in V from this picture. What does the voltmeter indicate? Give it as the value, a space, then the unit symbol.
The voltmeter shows 20 V
